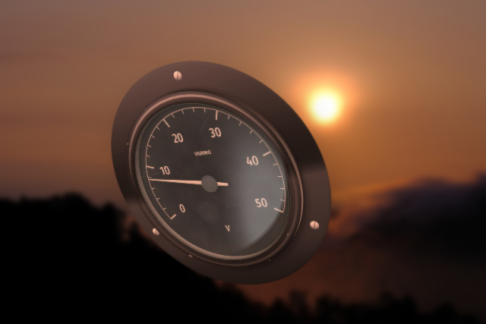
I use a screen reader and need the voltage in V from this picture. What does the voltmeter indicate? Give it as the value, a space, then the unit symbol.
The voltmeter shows 8 V
